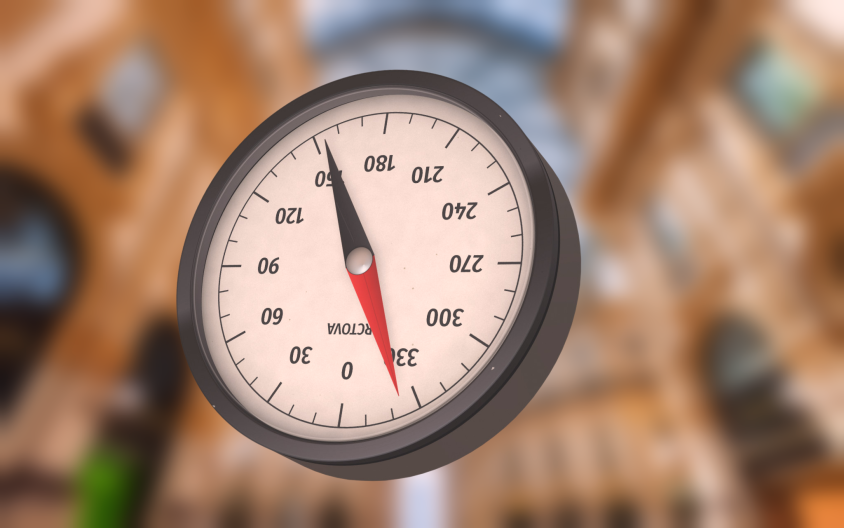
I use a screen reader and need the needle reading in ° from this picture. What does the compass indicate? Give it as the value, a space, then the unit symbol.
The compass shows 335 °
